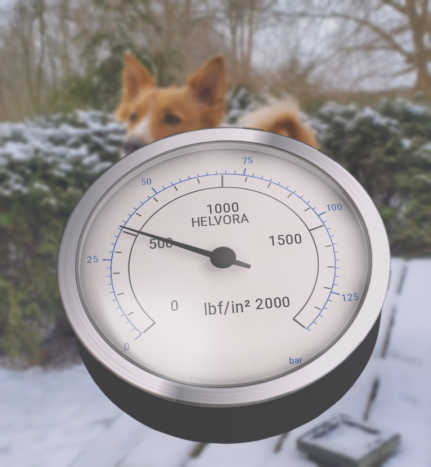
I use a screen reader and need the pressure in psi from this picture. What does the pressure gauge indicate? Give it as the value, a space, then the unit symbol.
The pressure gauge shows 500 psi
